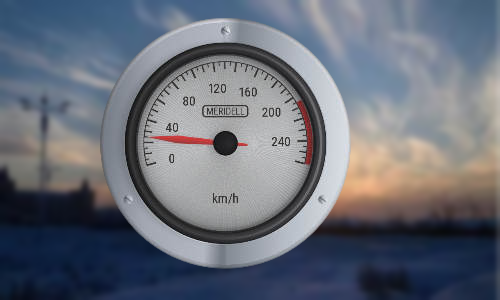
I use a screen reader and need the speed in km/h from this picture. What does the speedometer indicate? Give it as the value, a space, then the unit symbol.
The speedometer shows 25 km/h
